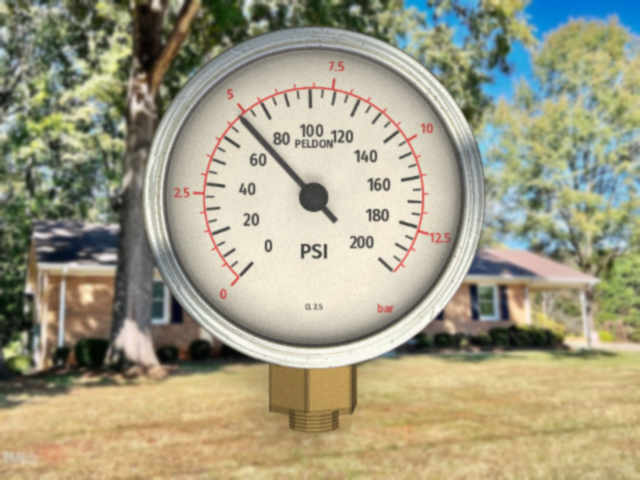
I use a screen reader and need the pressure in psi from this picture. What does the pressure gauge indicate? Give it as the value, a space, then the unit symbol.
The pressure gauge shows 70 psi
